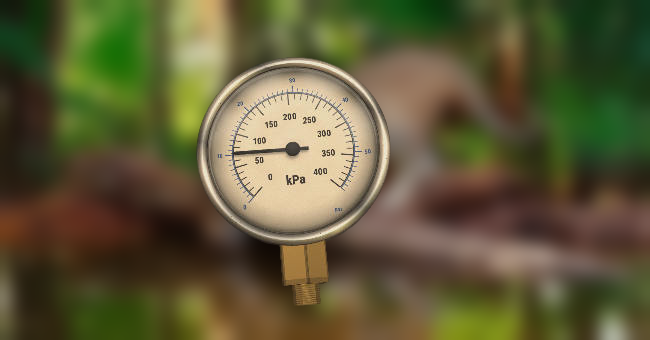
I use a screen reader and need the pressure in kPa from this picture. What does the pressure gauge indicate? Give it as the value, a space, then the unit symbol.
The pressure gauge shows 70 kPa
